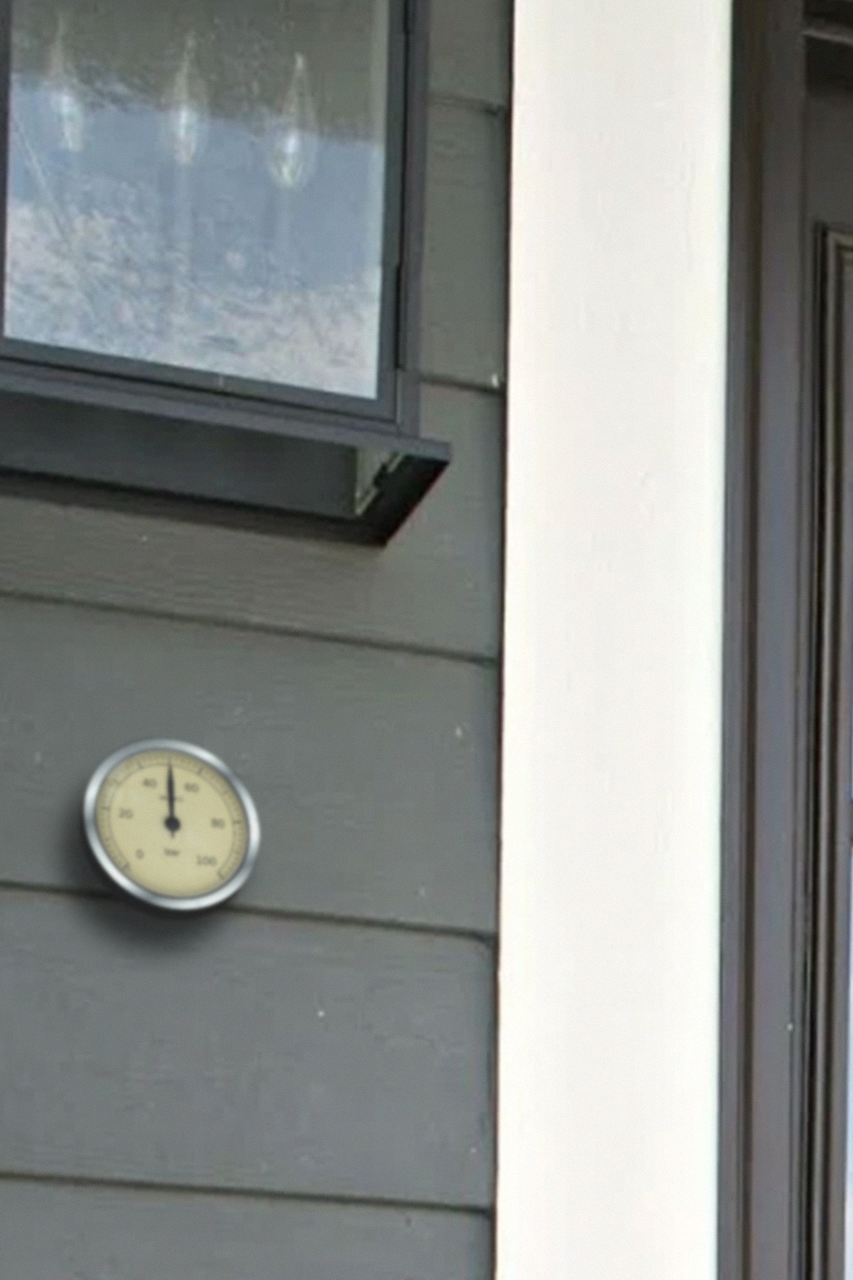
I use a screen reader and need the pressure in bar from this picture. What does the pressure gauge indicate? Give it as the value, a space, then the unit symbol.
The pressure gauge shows 50 bar
